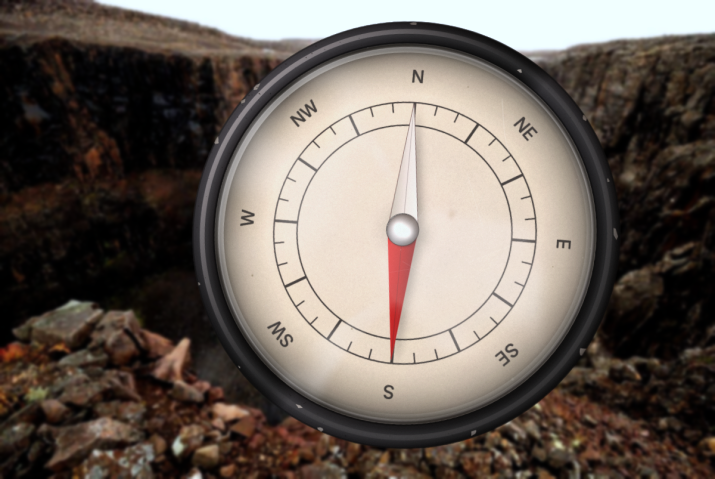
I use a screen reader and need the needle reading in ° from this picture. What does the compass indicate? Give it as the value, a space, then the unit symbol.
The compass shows 180 °
